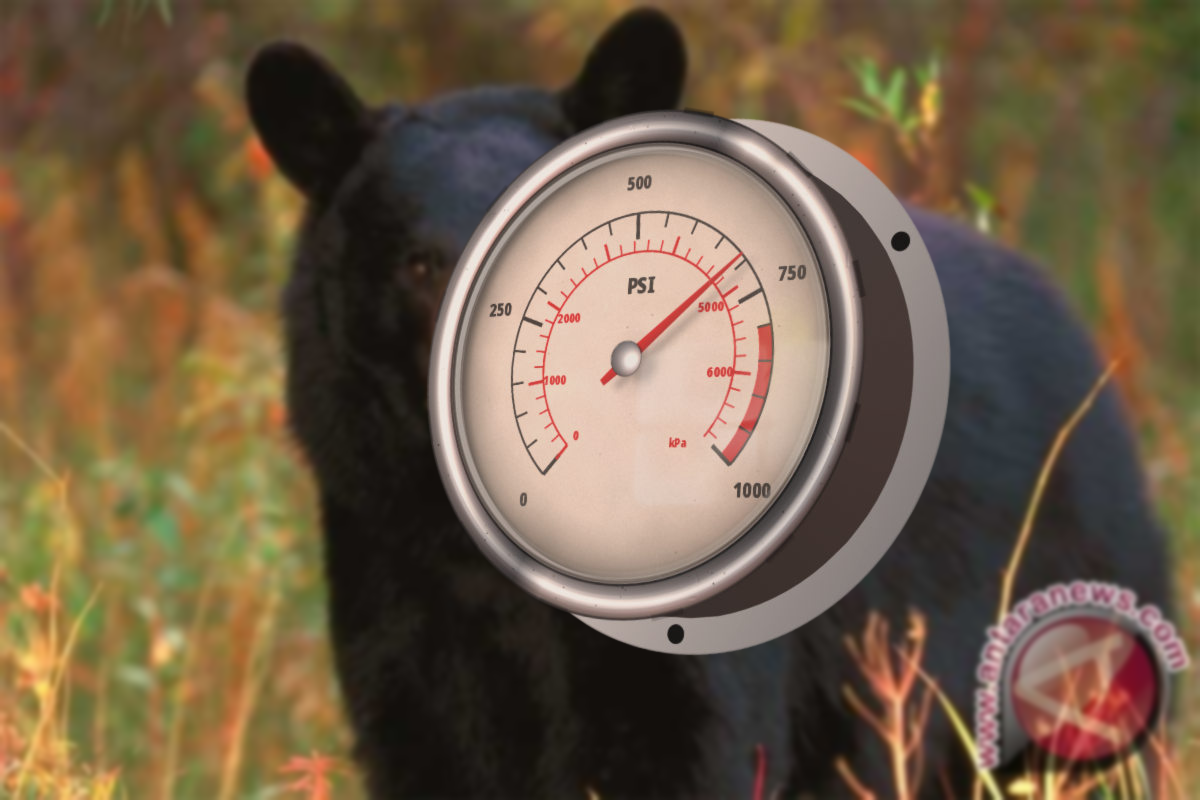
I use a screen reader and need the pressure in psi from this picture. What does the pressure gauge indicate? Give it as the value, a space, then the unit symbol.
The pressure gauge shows 700 psi
